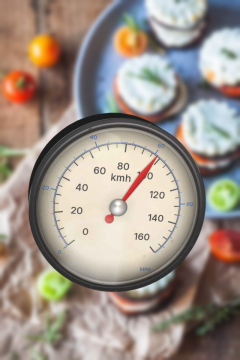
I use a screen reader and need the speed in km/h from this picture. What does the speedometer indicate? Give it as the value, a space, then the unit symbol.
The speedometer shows 97.5 km/h
